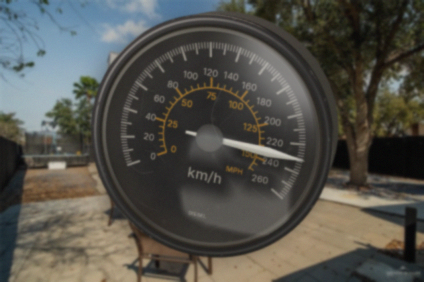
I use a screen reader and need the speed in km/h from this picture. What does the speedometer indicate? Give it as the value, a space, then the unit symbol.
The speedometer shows 230 km/h
